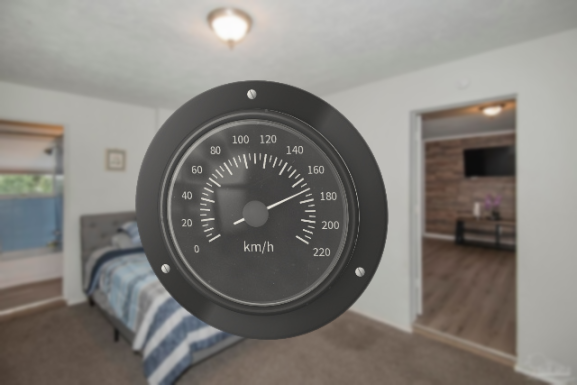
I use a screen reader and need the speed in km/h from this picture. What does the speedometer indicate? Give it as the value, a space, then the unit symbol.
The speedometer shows 170 km/h
